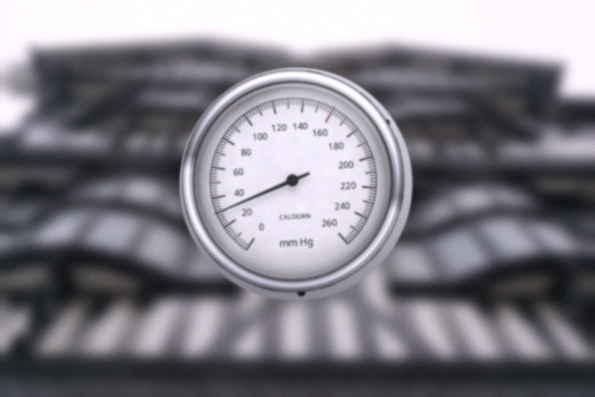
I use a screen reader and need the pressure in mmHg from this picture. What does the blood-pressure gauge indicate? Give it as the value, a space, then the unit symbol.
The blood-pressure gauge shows 30 mmHg
